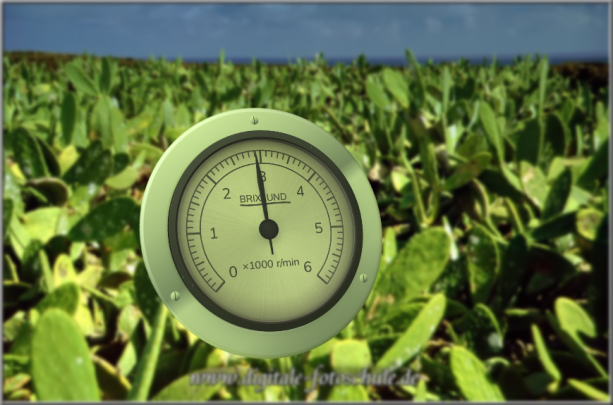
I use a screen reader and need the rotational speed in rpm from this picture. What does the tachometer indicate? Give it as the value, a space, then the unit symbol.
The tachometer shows 2900 rpm
